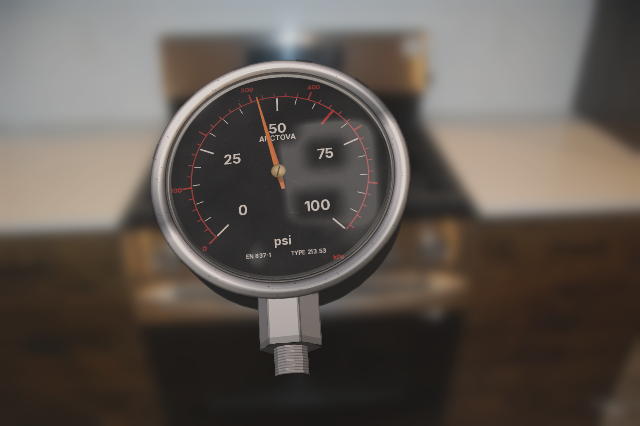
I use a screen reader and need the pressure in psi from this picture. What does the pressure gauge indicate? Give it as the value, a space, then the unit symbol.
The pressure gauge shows 45 psi
